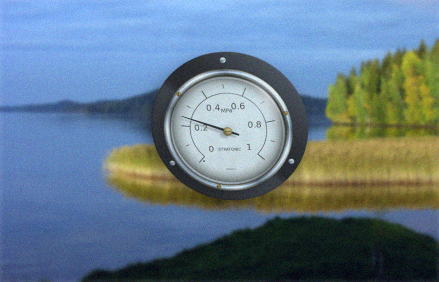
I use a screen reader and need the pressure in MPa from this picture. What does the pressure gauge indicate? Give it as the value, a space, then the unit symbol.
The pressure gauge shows 0.25 MPa
